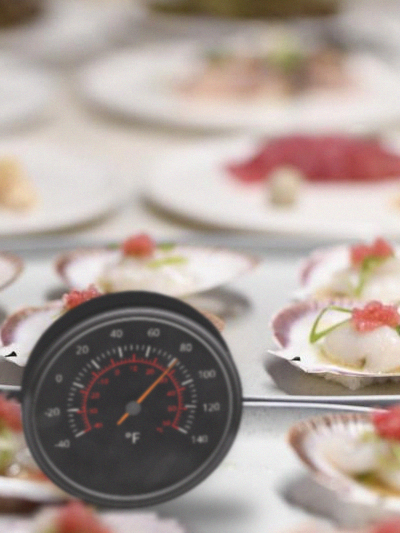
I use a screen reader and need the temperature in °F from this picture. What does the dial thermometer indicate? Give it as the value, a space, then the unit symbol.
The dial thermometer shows 80 °F
